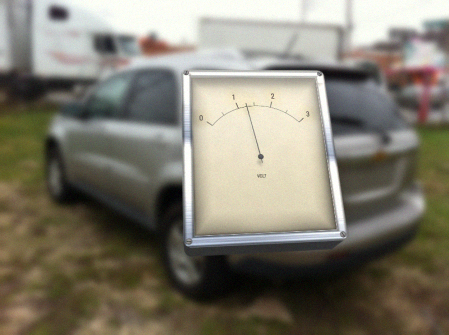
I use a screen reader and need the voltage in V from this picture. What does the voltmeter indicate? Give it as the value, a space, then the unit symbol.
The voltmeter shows 1.25 V
